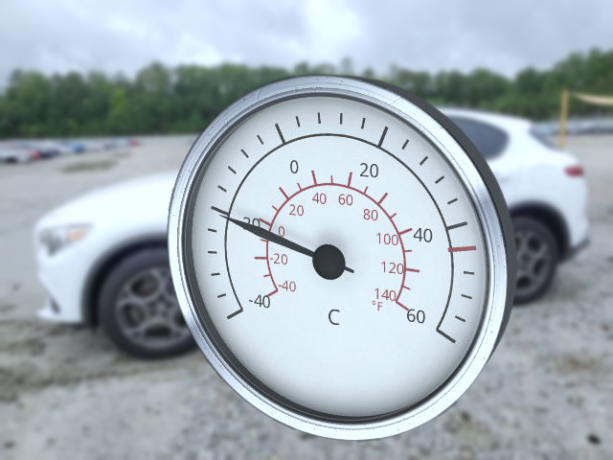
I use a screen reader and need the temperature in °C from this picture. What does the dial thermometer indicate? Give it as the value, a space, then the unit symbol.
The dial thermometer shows -20 °C
